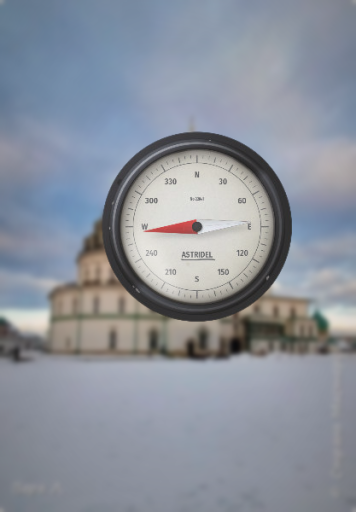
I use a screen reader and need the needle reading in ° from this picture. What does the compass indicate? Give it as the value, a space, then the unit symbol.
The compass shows 265 °
